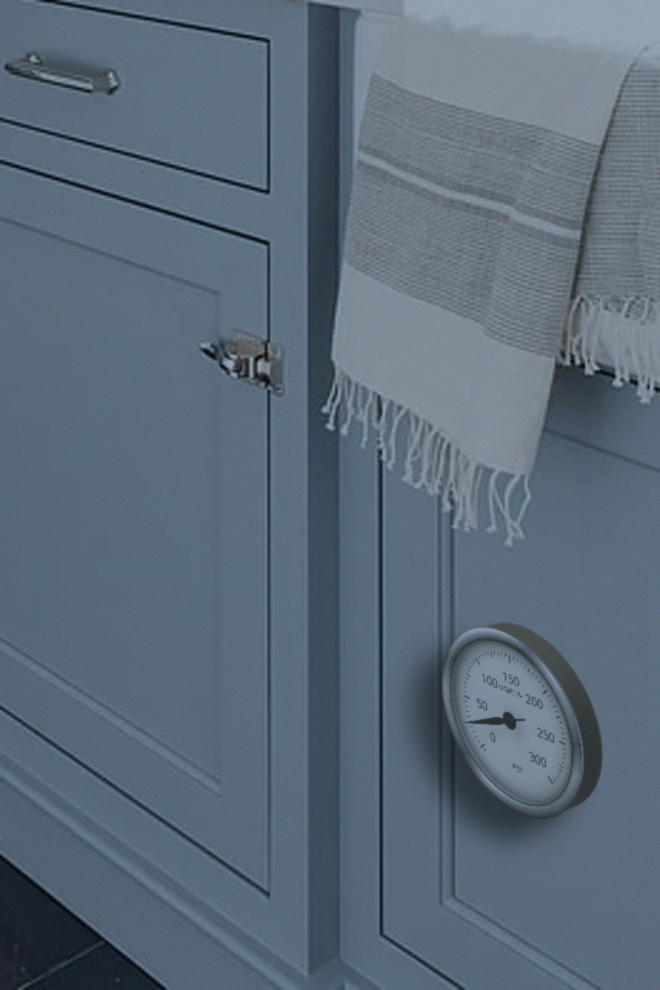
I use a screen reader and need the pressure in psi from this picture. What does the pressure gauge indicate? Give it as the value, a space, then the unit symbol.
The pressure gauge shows 25 psi
